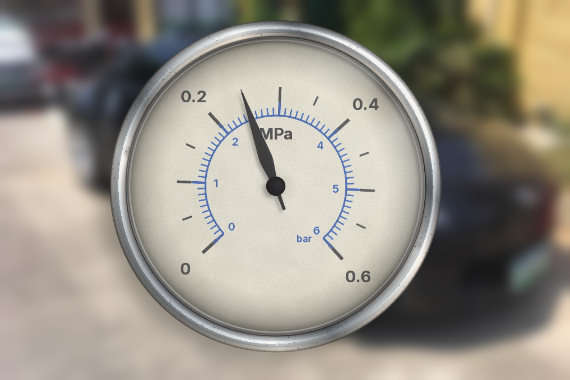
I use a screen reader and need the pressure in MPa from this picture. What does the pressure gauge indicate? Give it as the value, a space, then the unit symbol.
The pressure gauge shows 0.25 MPa
